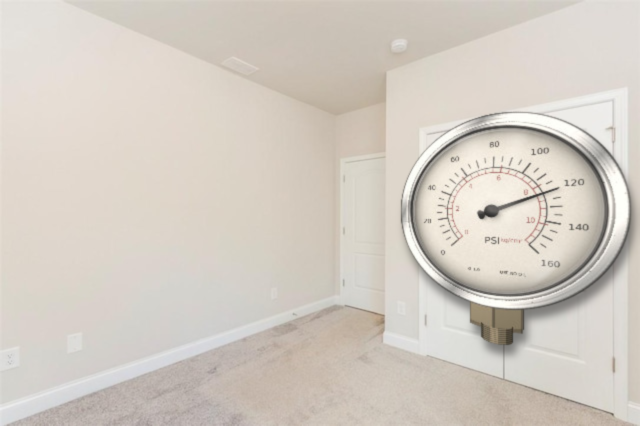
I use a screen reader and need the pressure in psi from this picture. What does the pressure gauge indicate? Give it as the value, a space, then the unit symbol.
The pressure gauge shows 120 psi
